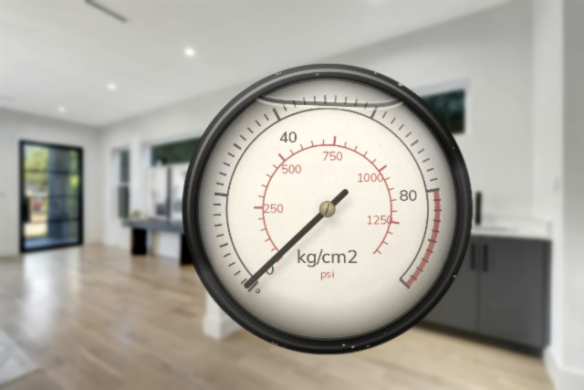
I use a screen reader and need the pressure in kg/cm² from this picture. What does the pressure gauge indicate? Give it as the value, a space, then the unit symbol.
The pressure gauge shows 1 kg/cm²
